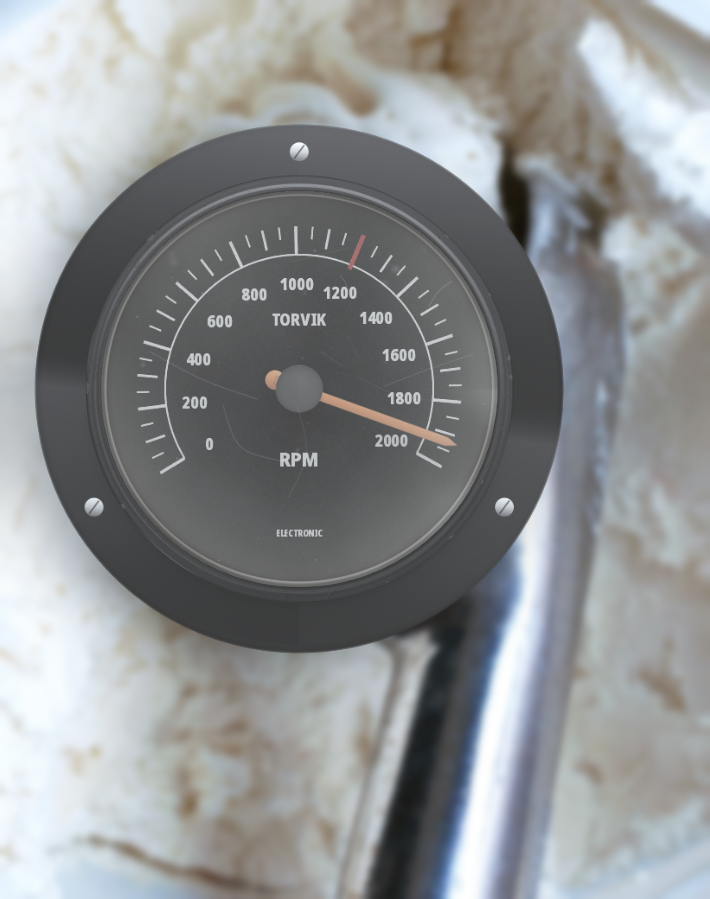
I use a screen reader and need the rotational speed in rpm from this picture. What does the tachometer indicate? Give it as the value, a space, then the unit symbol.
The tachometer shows 1925 rpm
